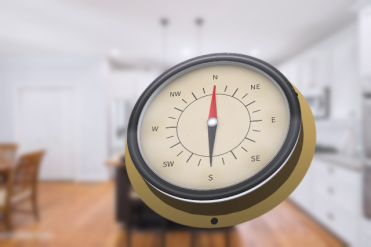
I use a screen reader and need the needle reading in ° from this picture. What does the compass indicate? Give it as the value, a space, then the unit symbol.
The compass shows 0 °
